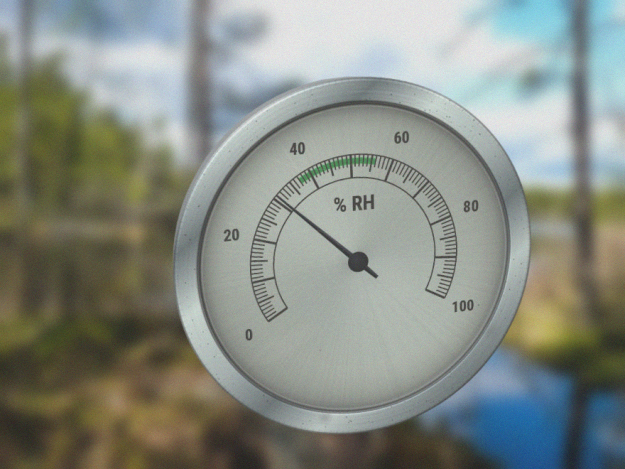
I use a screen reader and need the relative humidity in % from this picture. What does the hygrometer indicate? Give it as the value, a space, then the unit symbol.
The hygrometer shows 31 %
